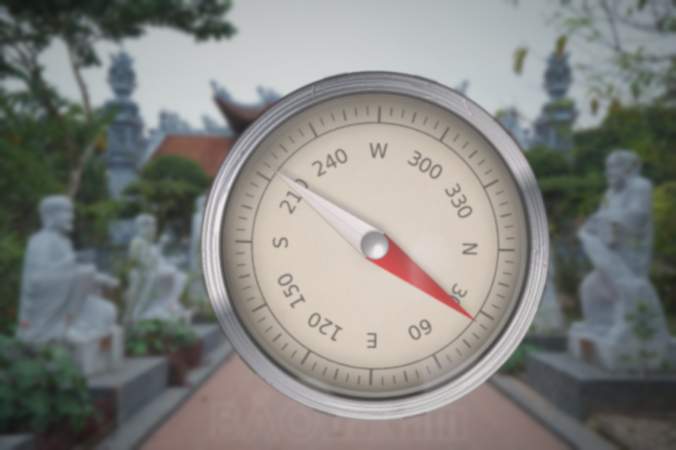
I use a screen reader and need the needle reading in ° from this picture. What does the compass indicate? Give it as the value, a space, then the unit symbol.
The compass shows 35 °
